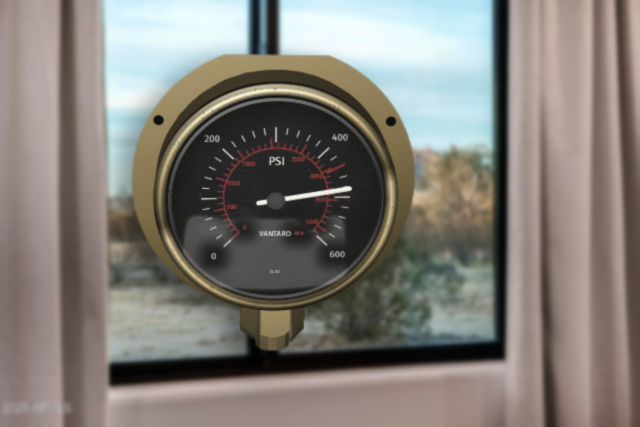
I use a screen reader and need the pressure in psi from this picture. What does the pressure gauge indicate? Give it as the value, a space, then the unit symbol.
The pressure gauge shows 480 psi
